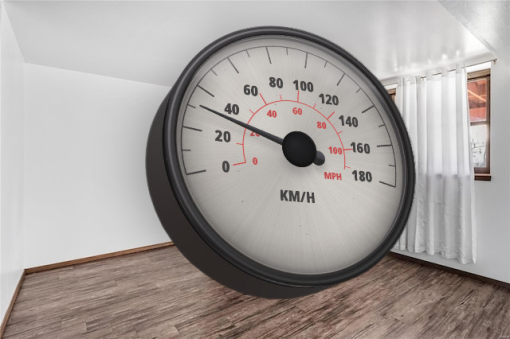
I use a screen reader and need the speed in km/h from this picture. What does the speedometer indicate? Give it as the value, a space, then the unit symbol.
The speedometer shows 30 km/h
